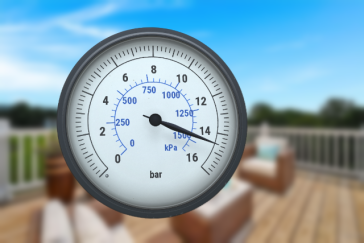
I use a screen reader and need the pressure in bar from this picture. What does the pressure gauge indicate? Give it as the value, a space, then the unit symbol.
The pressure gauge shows 14.6 bar
